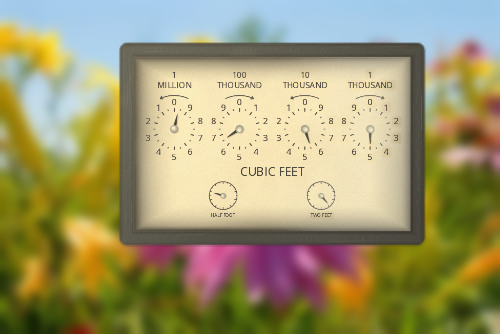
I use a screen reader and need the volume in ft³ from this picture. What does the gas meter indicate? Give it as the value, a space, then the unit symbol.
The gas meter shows 965500 ft³
